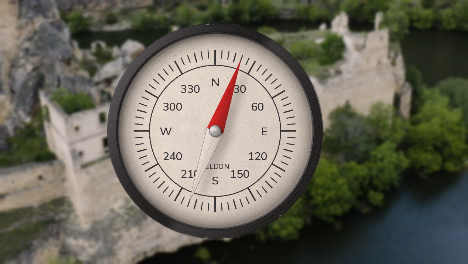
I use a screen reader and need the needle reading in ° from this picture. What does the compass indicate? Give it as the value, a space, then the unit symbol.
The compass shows 20 °
